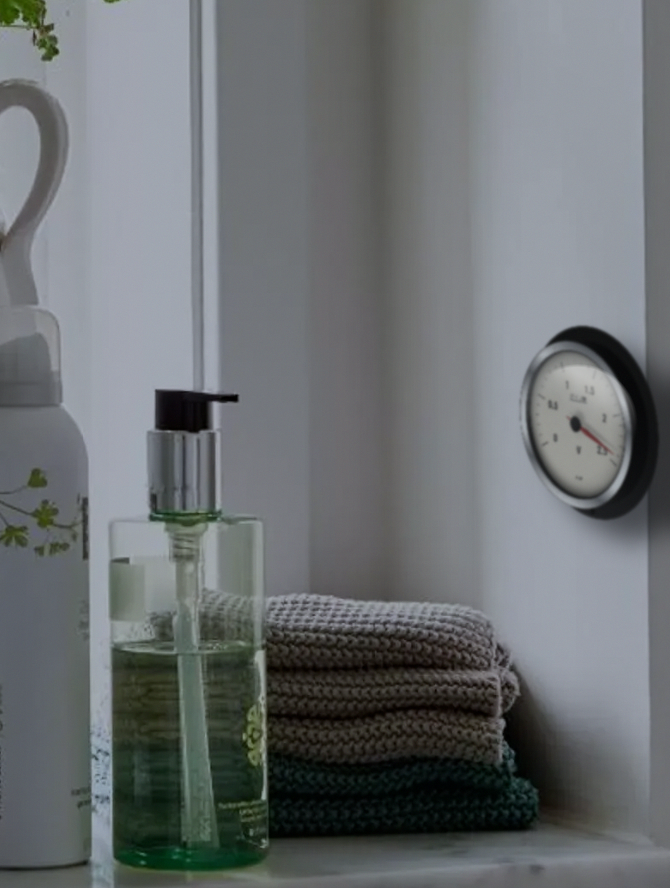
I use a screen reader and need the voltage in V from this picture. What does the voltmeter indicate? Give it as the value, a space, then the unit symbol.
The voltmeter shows 2.4 V
